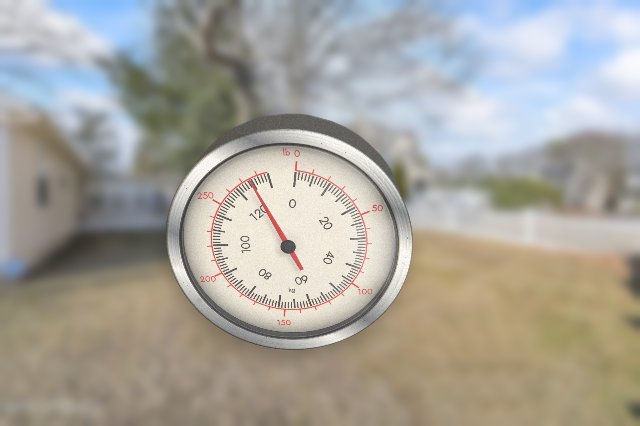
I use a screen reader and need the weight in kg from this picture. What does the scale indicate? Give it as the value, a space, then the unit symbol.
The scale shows 125 kg
